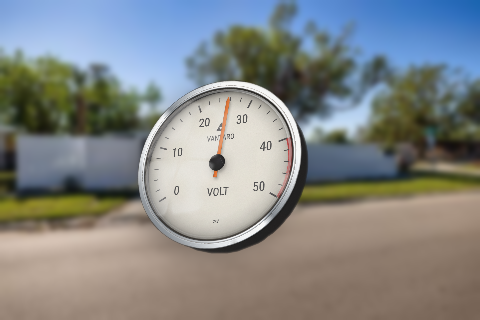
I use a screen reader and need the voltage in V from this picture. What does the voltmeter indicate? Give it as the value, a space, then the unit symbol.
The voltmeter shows 26 V
